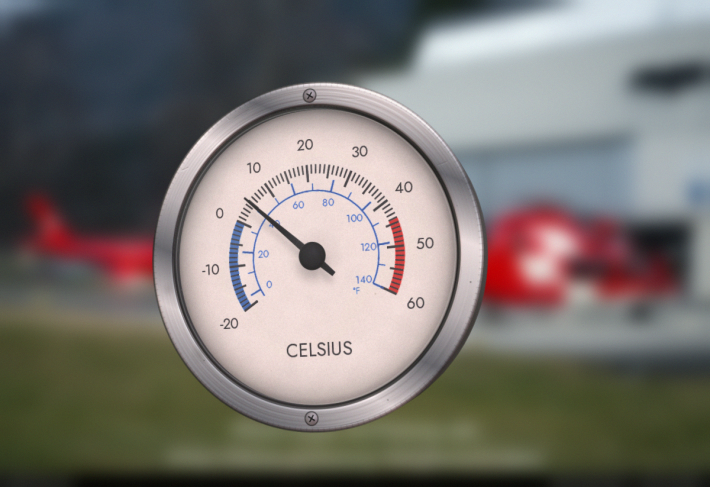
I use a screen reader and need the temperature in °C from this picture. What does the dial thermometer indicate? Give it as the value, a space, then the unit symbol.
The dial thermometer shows 5 °C
